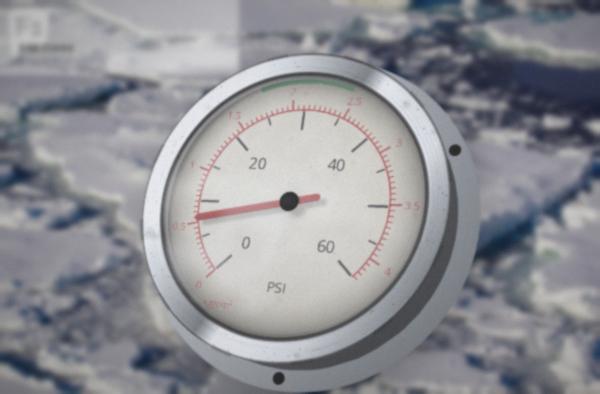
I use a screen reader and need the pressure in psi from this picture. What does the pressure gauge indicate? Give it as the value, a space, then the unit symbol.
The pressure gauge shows 7.5 psi
